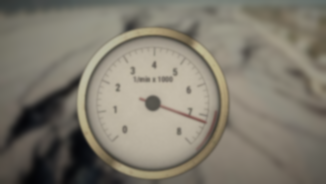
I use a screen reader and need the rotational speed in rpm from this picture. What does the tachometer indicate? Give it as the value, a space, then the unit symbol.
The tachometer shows 7200 rpm
